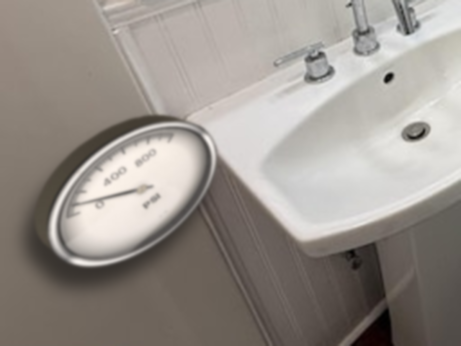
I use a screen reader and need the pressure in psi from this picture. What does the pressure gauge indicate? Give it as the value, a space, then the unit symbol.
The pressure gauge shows 100 psi
